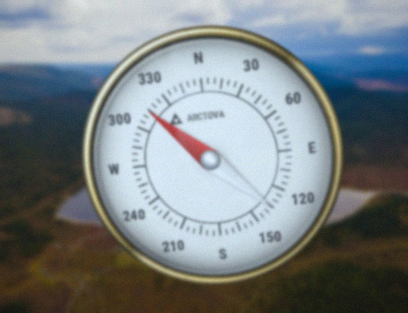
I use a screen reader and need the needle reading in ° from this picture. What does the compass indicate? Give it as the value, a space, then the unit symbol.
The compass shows 315 °
